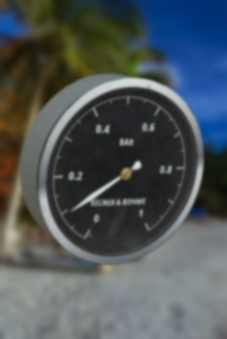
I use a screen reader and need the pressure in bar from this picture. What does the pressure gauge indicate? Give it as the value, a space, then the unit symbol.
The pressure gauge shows 0.1 bar
